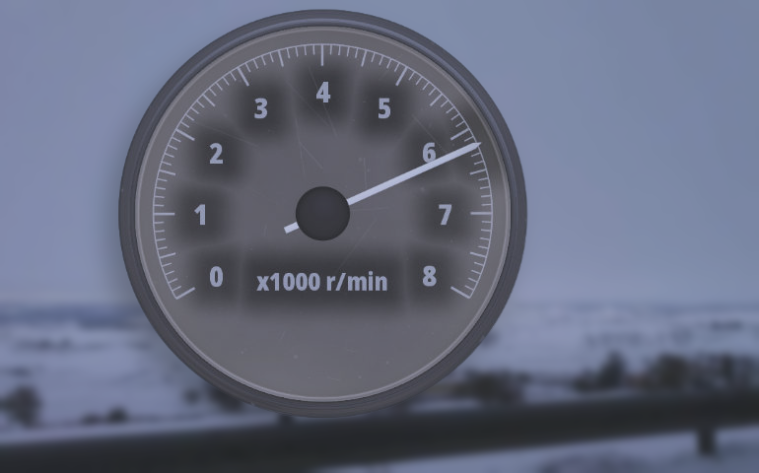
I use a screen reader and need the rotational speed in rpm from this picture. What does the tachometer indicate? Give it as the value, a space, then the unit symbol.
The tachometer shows 6200 rpm
